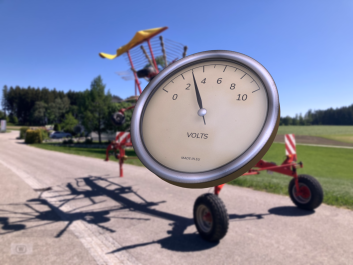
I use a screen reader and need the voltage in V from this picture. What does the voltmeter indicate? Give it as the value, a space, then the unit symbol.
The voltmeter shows 3 V
